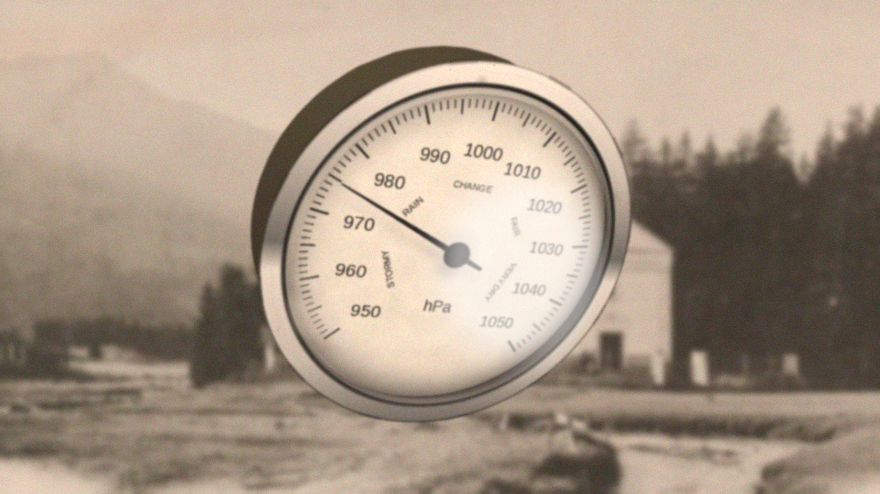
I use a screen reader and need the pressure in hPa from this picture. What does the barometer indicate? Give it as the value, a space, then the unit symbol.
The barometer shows 975 hPa
